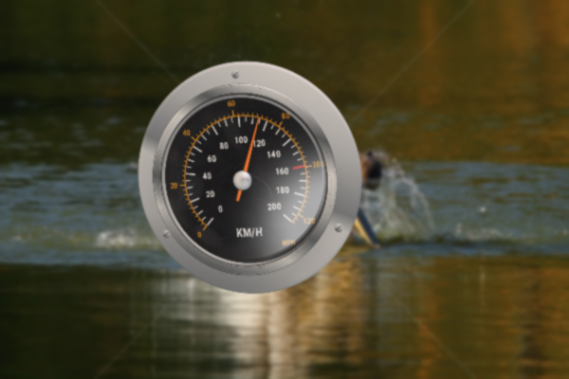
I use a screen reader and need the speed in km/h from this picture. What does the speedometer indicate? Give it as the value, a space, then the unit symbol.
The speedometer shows 115 km/h
